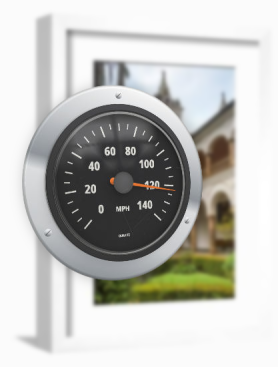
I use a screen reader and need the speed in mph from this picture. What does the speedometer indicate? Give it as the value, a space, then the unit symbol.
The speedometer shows 122.5 mph
